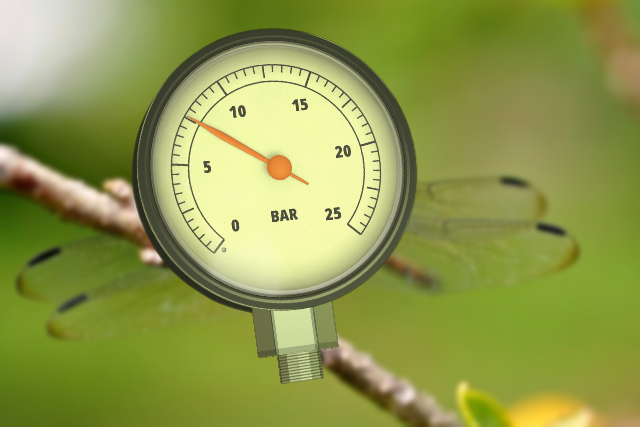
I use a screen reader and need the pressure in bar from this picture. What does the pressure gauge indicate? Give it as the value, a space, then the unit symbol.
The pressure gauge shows 7.5 bar
